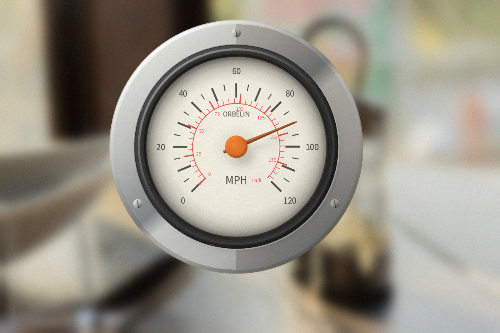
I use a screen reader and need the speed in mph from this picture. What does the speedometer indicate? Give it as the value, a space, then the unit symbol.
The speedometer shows 90 mph
